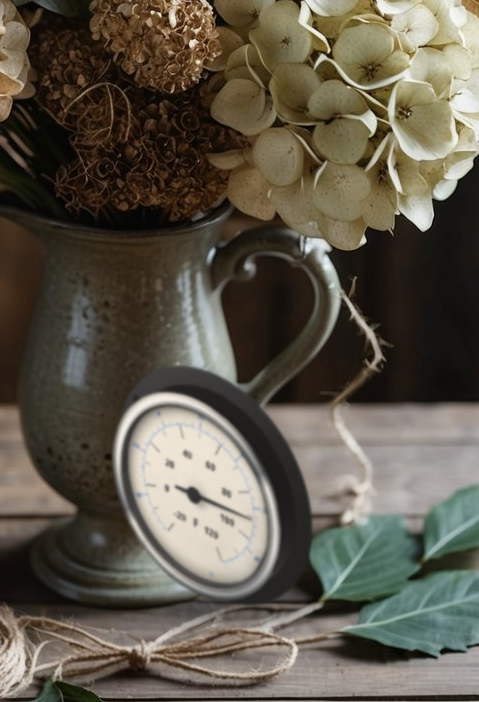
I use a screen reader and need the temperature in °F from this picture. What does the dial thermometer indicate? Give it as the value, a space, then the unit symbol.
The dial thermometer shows 90 °F
